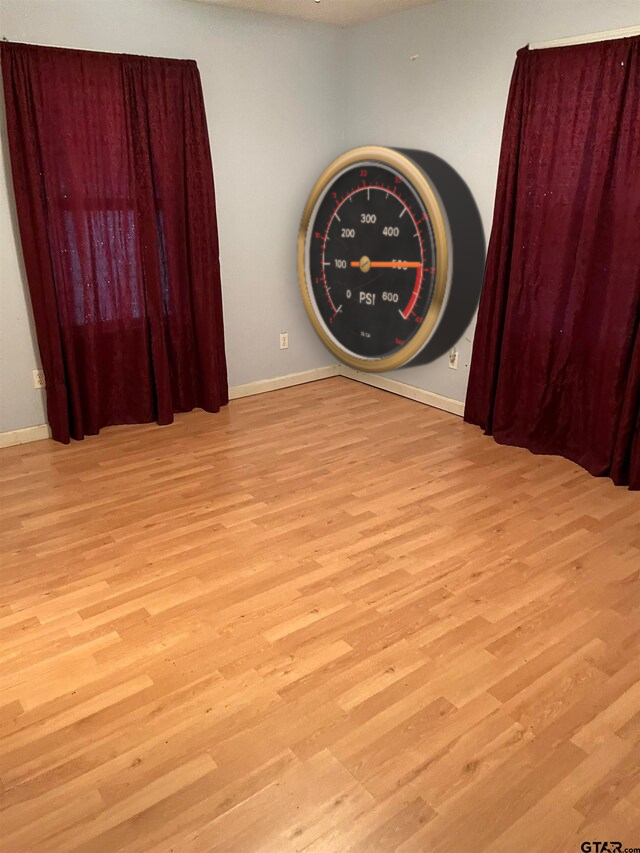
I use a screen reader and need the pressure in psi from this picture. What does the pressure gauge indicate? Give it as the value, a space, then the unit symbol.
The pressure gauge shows 500 psi
